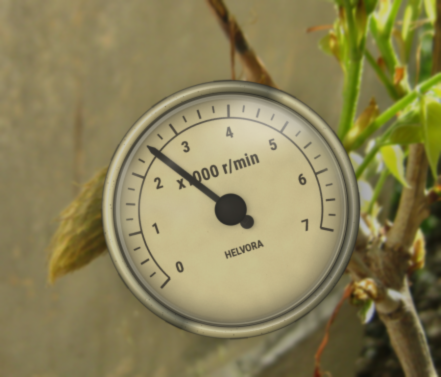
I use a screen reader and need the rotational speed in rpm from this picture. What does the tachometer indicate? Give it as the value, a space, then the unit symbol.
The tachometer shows 2500 rpm
